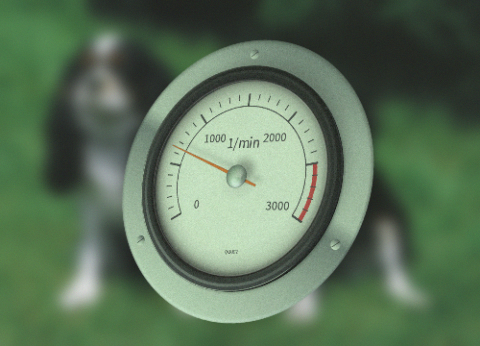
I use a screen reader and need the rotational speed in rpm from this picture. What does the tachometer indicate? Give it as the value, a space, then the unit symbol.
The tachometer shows 650 rpm
